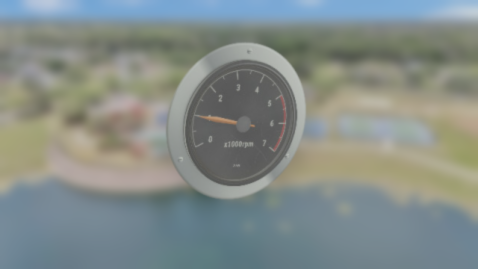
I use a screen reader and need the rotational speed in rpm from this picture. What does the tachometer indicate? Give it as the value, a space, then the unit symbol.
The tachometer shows 1000 rpm
